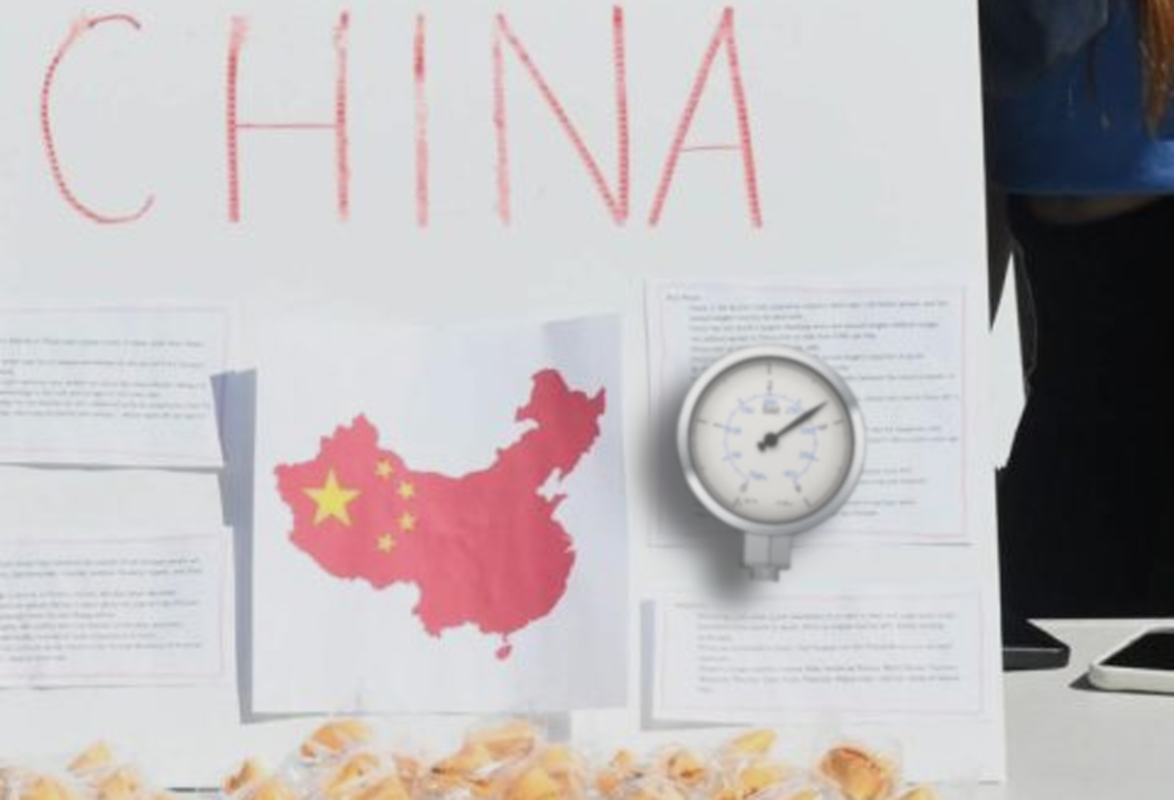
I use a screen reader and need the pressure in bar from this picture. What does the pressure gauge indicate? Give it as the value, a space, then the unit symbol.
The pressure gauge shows 2.75 bar
